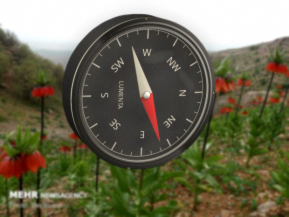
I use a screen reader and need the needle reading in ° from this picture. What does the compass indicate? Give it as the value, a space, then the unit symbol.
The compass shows 70 °
